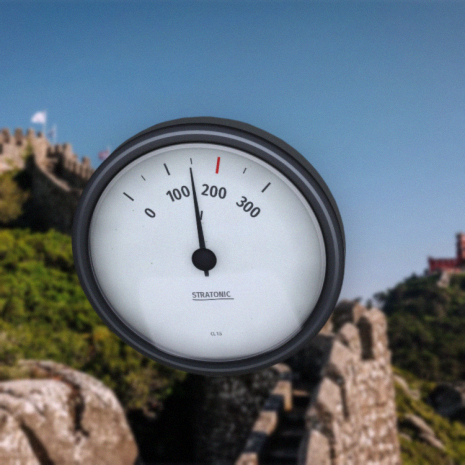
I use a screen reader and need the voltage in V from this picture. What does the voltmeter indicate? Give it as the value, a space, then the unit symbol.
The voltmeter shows 150 V
